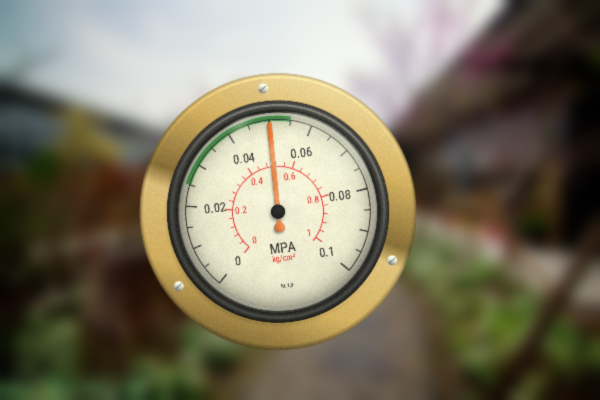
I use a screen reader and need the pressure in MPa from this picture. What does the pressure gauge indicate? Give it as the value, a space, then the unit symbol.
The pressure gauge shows 0.05 MPa
